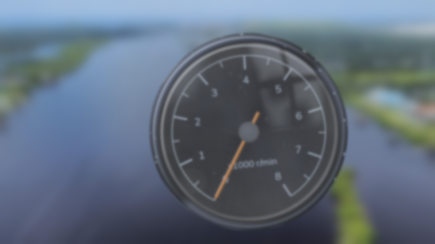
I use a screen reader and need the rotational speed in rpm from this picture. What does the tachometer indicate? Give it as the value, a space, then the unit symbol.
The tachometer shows 0 rpm
